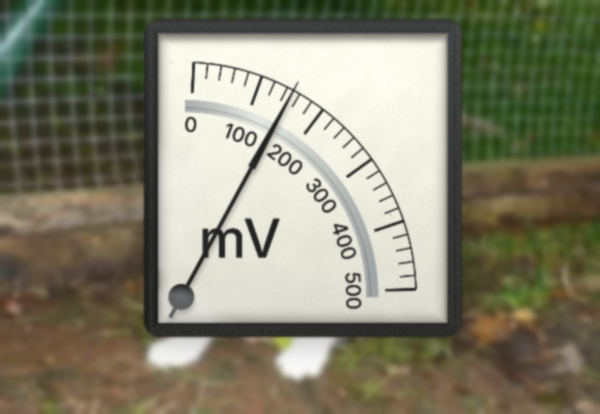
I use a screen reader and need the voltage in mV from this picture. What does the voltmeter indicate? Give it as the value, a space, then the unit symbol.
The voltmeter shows 150 mV
